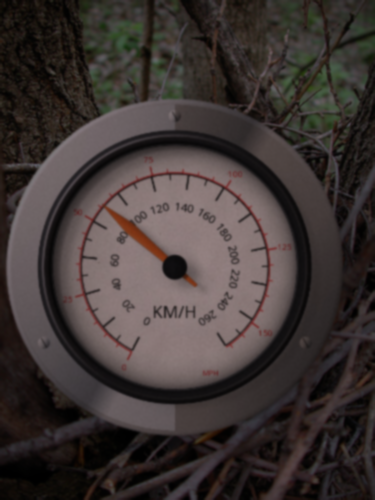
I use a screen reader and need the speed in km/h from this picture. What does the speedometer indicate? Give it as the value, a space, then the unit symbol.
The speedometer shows 90 km/h
